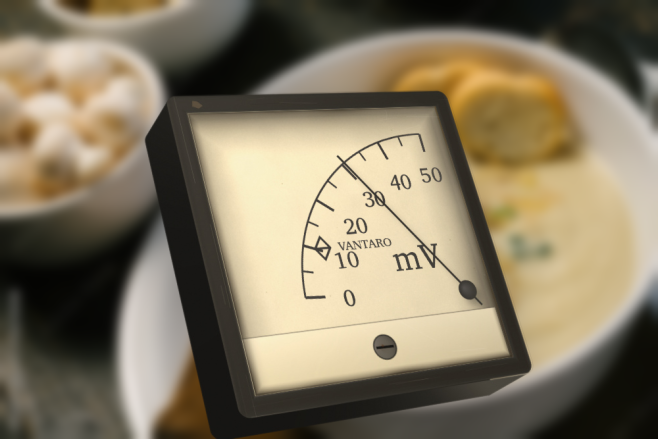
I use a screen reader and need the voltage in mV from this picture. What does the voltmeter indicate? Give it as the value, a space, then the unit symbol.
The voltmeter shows 30 mV
